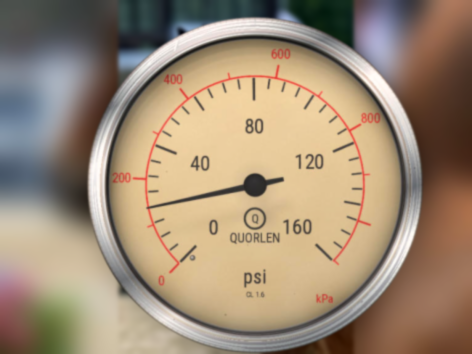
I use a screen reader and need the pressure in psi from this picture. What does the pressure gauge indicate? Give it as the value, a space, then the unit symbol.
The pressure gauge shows 20 psi
